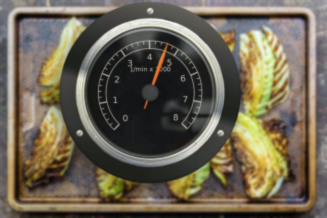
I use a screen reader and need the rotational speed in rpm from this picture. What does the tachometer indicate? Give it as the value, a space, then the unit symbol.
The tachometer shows 4600 rpm
